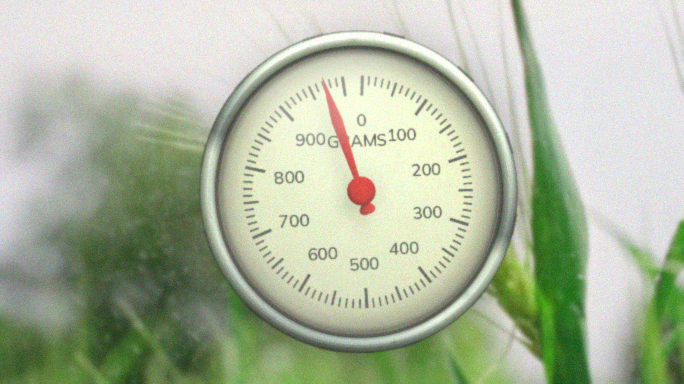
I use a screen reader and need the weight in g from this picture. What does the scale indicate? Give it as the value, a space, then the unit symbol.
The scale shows 970 g
